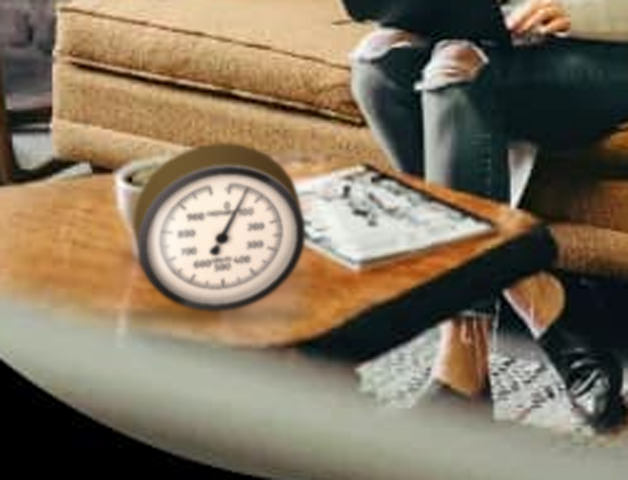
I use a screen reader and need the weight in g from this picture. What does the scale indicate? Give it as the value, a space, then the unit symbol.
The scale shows 50 g
